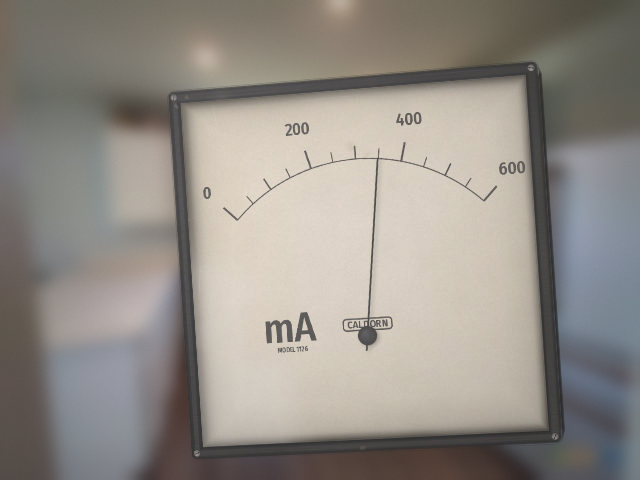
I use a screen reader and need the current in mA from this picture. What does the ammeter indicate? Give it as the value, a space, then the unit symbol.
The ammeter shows 350 mA
